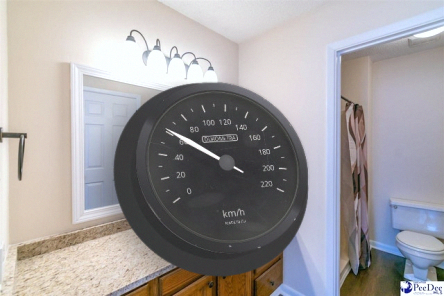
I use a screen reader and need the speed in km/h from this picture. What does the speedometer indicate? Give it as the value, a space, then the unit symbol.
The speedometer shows 60 km/h
